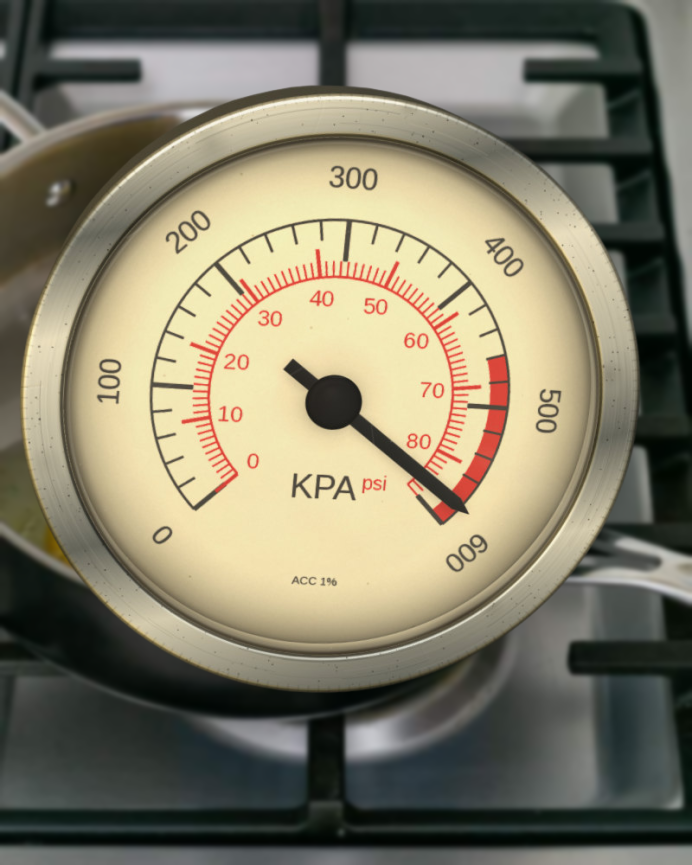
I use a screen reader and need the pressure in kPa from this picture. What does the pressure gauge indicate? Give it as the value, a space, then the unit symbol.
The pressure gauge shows 580 kPa
